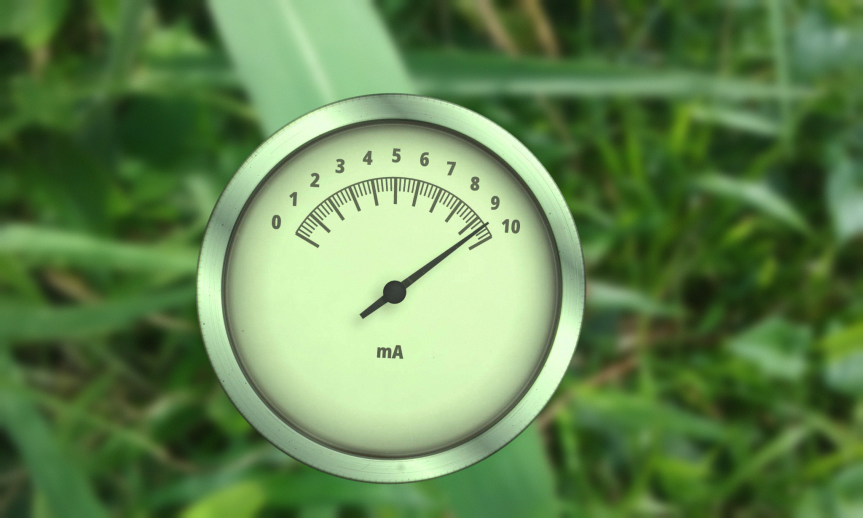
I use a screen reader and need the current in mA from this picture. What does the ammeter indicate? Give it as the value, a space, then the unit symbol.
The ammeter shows 9.4 mA
